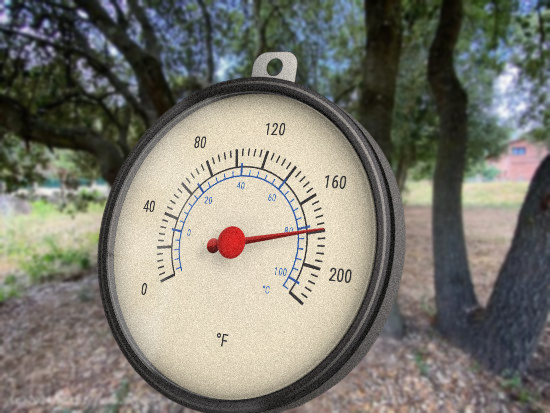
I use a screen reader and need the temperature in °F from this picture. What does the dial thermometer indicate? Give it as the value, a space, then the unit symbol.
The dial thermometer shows 180 °F
